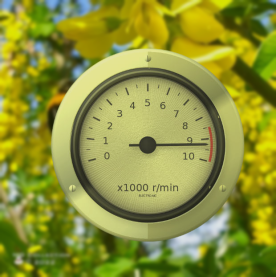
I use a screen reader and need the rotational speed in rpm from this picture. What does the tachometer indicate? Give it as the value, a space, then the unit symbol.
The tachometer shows 9250 rpm
